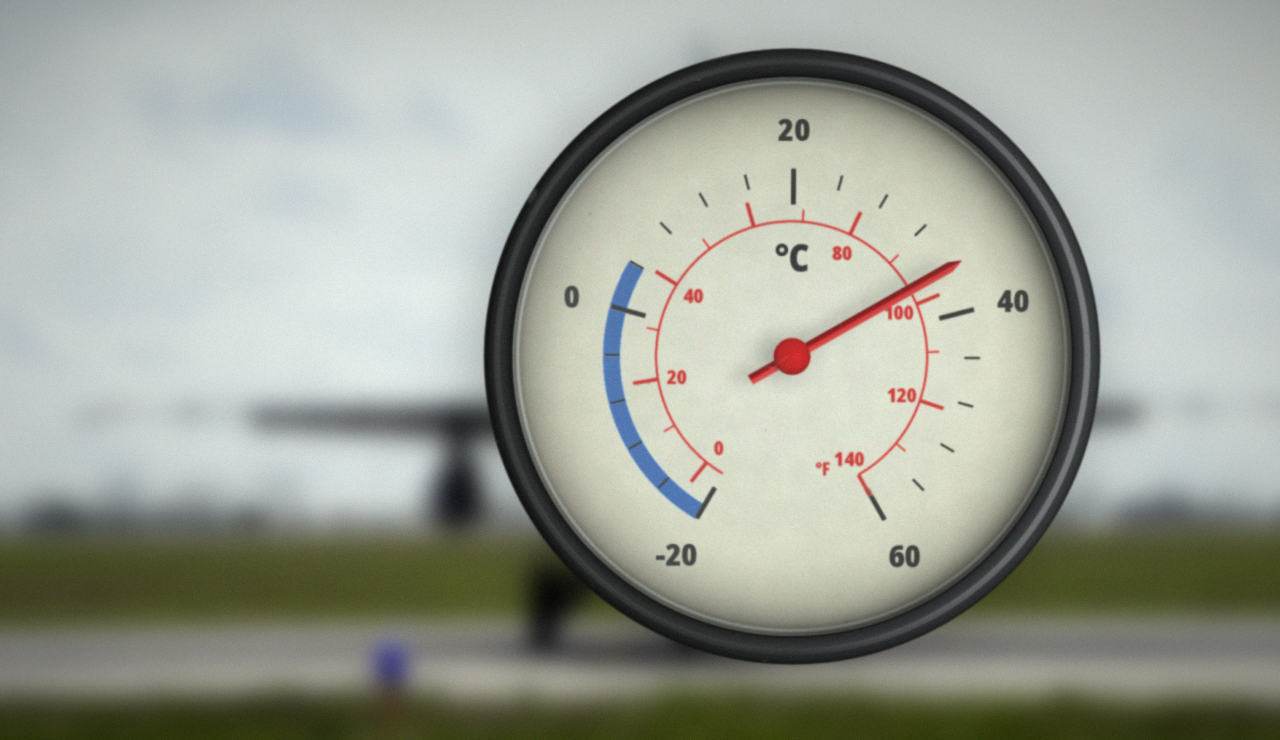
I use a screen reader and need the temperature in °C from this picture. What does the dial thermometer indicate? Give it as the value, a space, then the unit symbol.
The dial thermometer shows 36 °C
